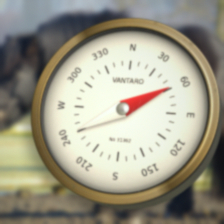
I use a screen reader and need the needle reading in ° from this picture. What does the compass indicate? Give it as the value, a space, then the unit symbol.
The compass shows 60 °
